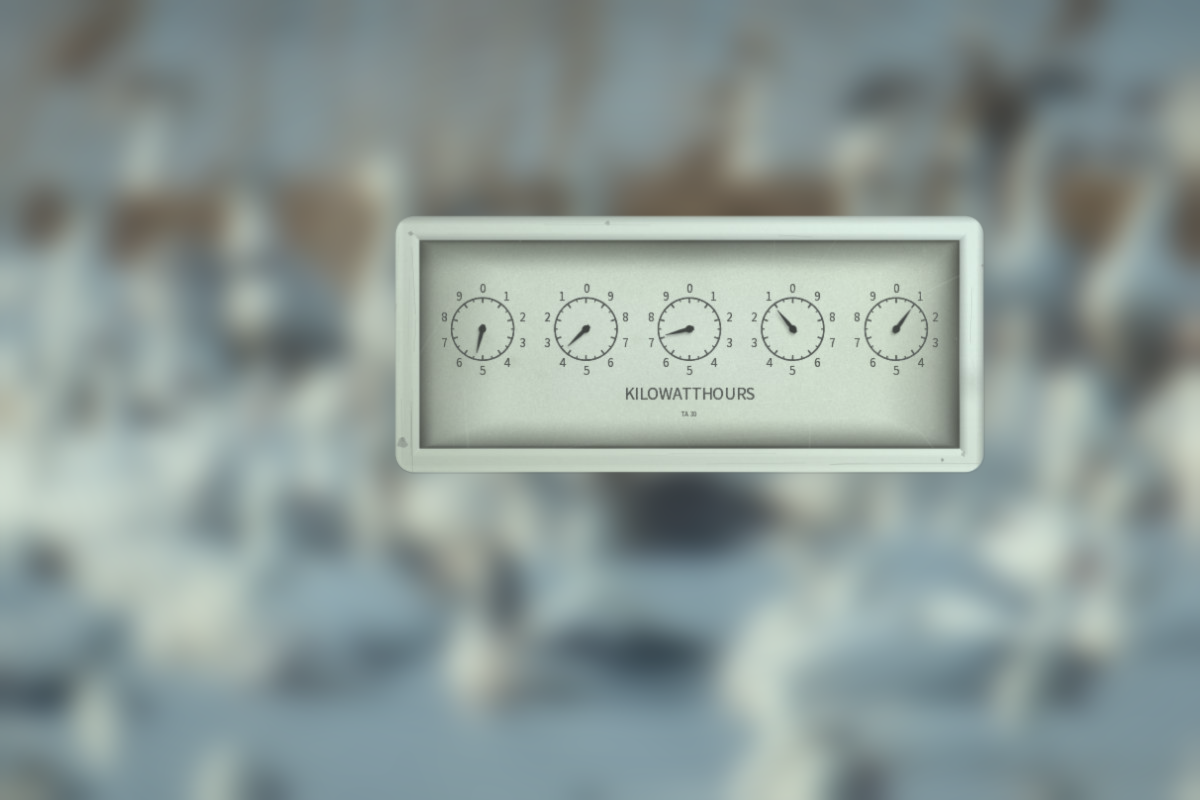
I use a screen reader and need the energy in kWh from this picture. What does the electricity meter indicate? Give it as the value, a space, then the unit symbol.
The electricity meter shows 53711 kWh
